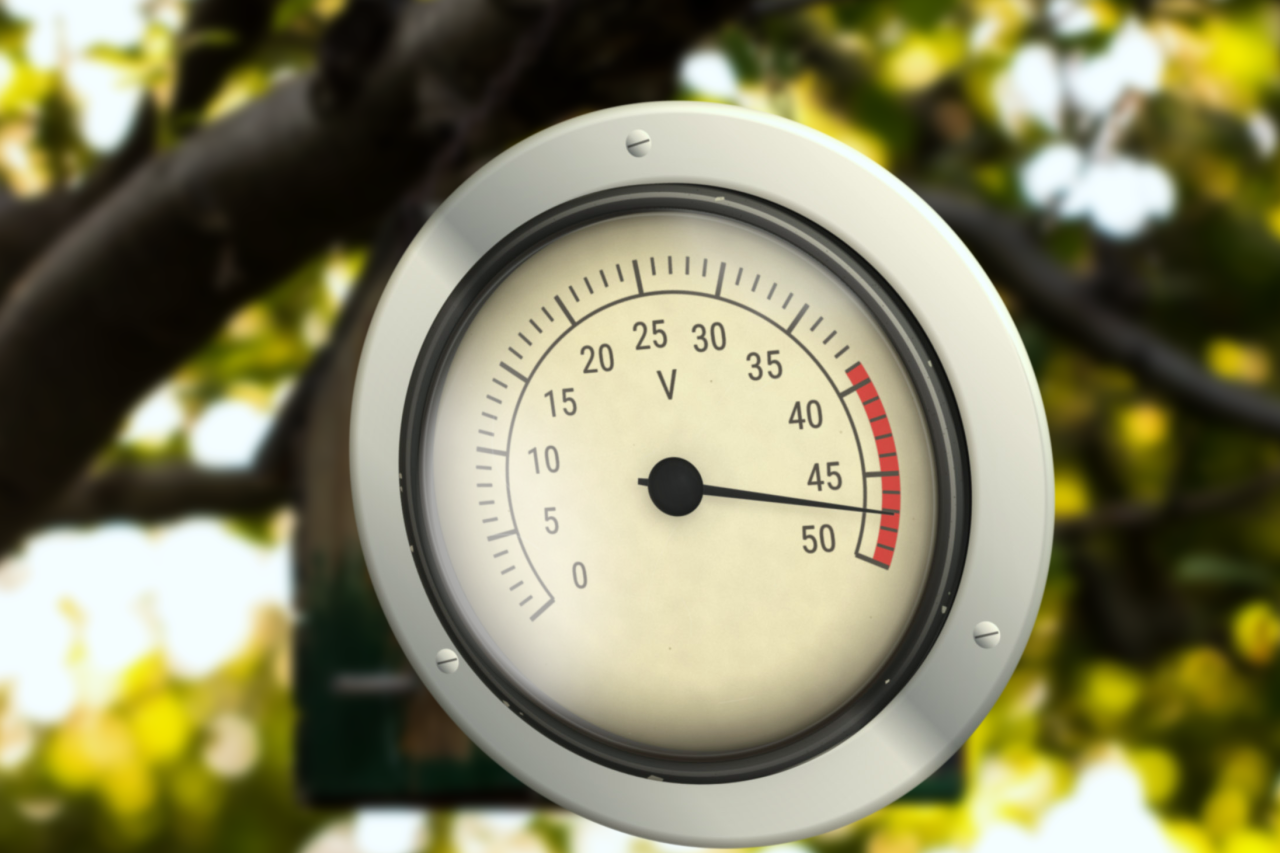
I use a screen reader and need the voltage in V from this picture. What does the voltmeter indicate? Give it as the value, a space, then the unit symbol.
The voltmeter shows 47 V
